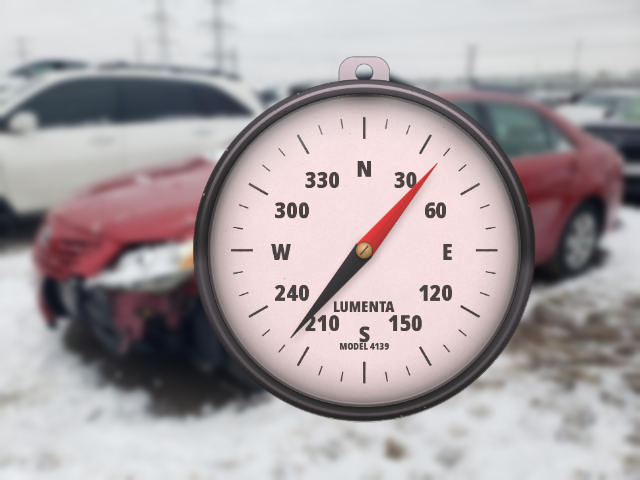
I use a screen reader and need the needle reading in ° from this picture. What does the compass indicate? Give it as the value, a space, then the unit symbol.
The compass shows 40 °
